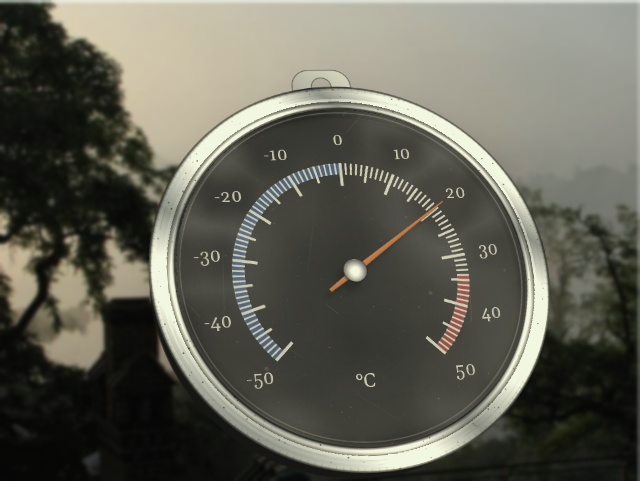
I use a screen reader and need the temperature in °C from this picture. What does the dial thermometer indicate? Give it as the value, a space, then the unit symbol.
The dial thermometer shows 20 °C
